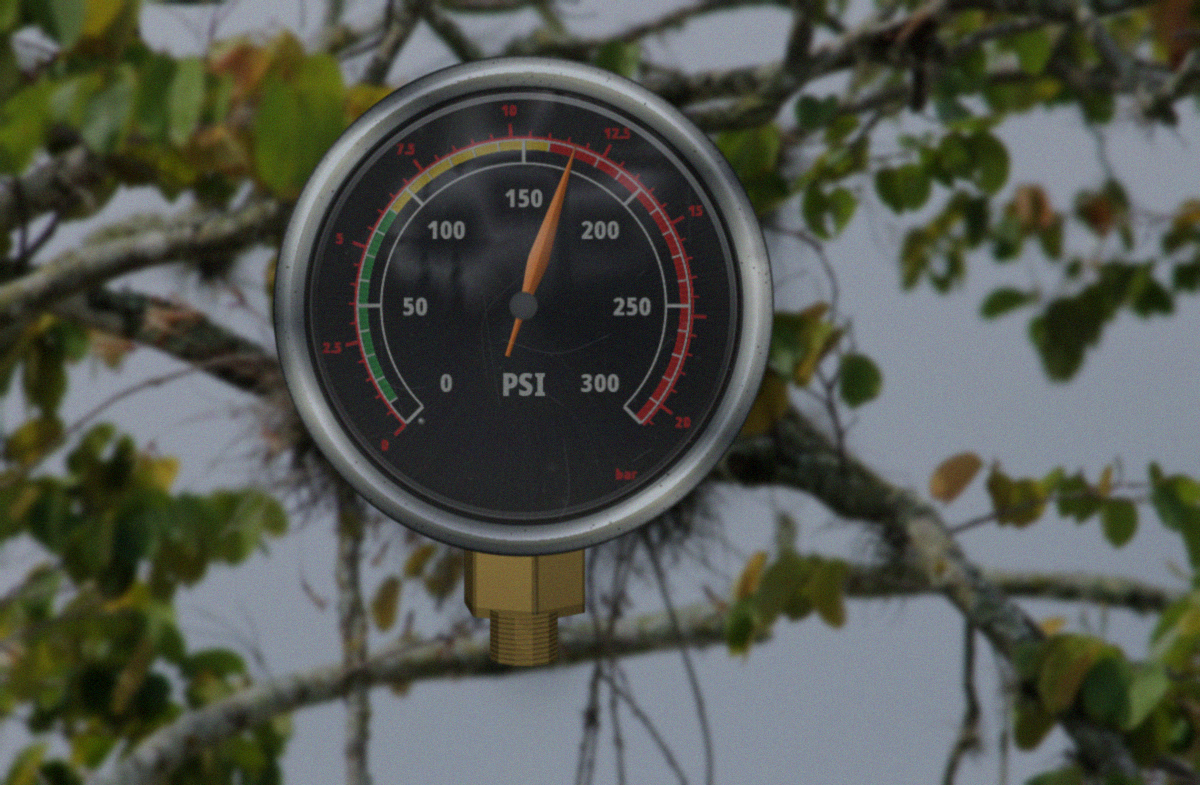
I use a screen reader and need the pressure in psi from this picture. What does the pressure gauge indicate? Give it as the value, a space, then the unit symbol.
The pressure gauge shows 170 psi
